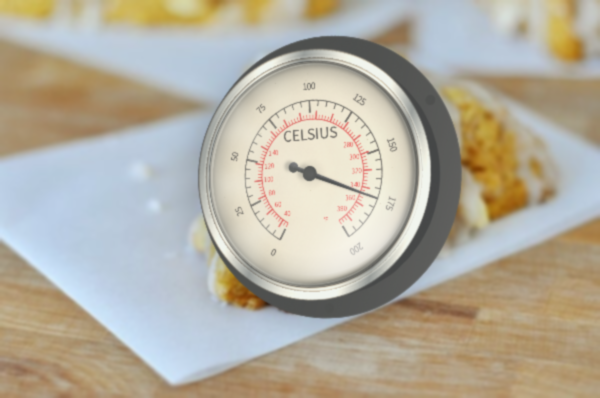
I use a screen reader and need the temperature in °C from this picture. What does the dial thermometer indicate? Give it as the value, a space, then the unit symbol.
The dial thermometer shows 175 °C
